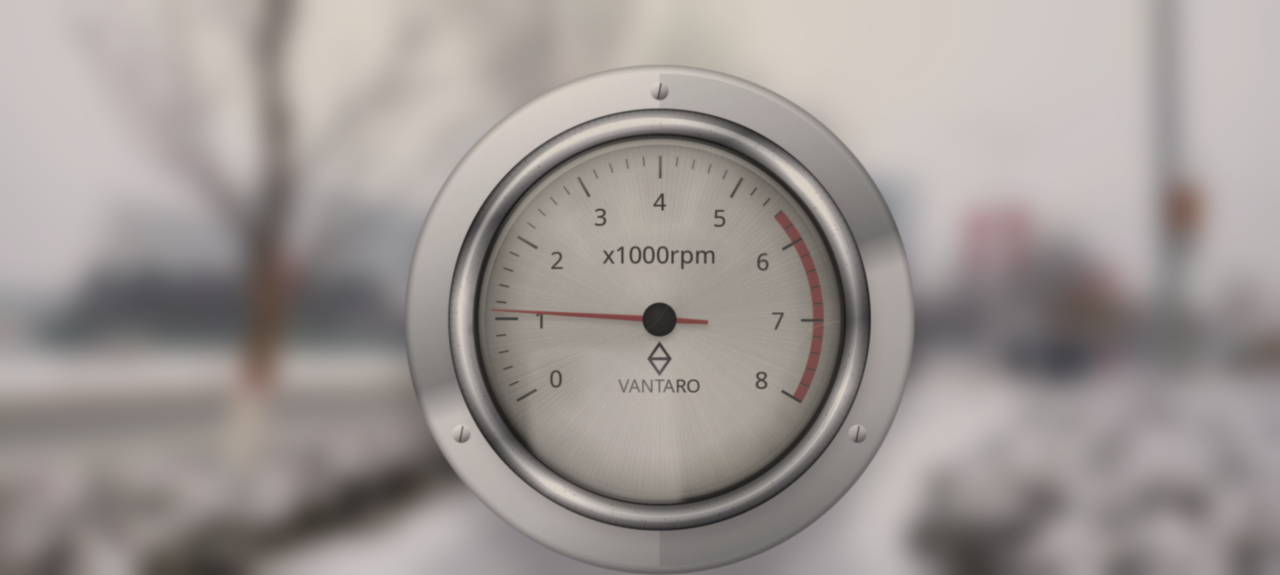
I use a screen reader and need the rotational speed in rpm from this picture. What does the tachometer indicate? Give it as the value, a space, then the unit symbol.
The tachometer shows 1100 rpm
